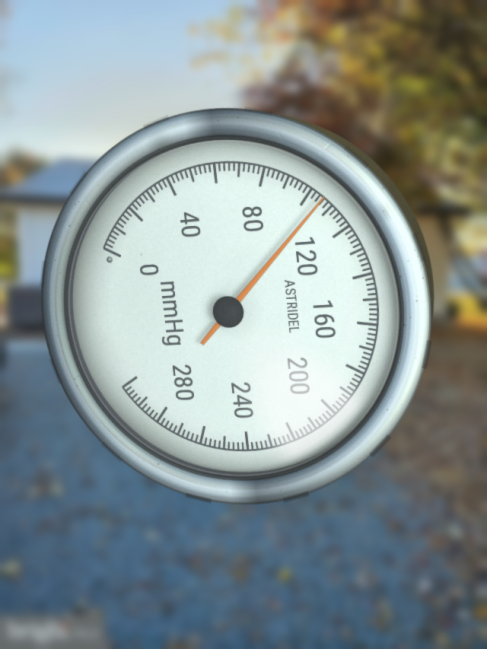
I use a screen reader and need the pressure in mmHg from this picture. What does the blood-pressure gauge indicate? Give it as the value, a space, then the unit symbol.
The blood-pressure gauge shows 106 mmHg
